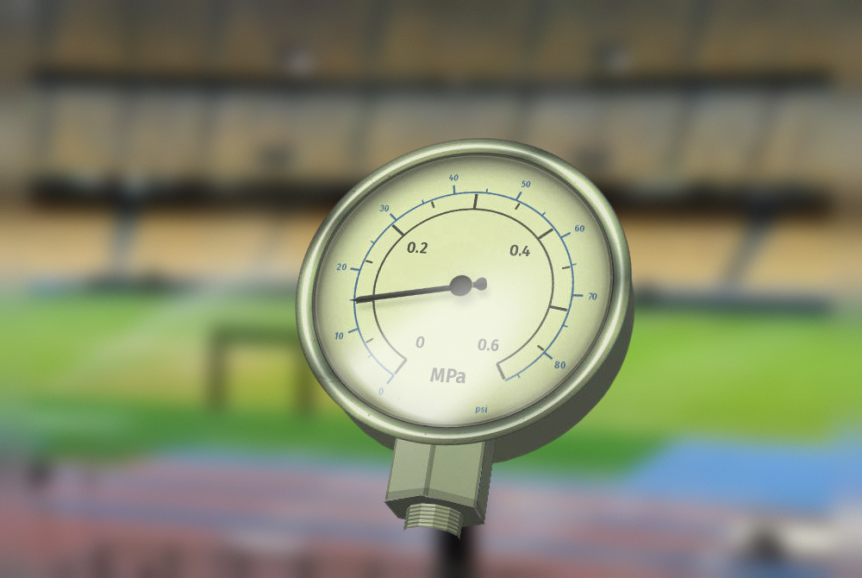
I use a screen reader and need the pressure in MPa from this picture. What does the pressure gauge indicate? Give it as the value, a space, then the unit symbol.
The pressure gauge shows 0.1 MPa
